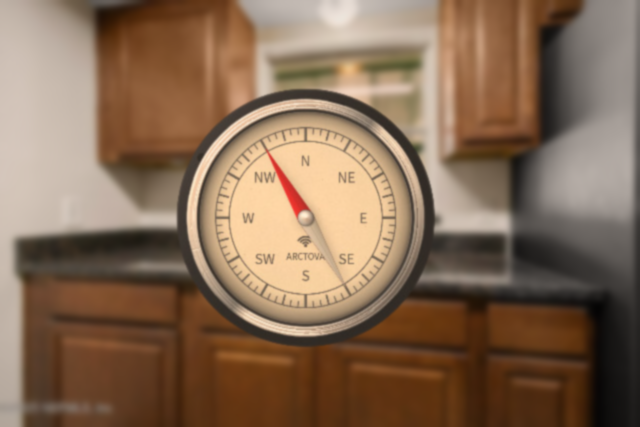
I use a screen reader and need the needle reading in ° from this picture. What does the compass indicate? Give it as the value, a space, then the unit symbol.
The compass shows 330 °
